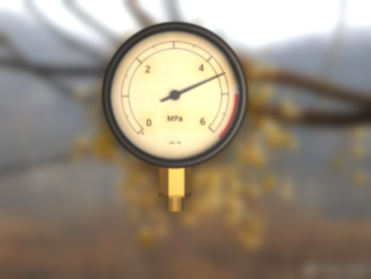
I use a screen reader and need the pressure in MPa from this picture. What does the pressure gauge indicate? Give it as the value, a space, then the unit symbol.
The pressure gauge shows 4.5 MPa
